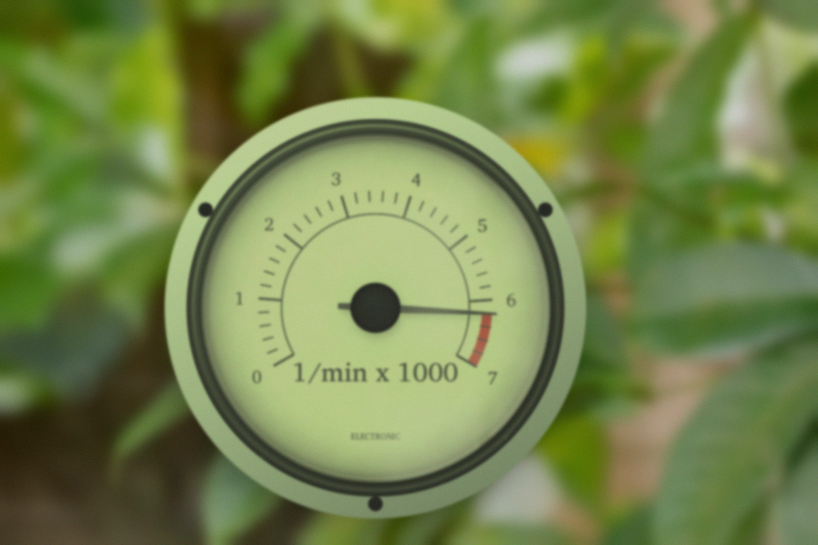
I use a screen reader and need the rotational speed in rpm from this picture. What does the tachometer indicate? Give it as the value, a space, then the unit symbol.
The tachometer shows 6200 rpm
